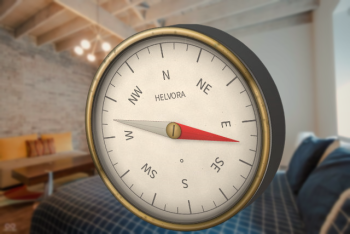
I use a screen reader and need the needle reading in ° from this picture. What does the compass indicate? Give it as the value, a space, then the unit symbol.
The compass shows 105 °
